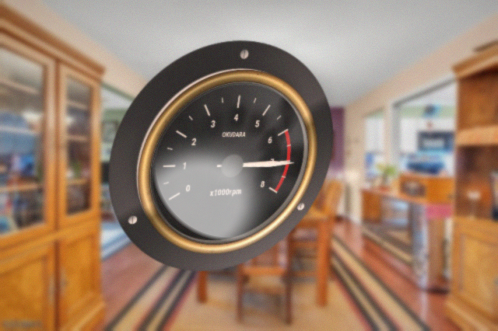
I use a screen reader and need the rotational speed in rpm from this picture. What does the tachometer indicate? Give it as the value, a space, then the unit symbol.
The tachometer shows 7000 rpm
